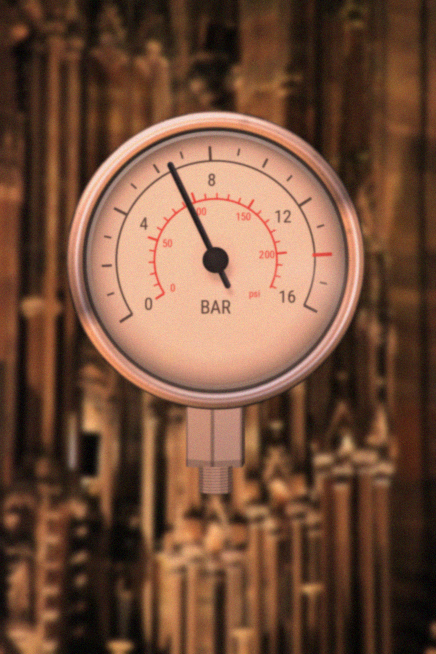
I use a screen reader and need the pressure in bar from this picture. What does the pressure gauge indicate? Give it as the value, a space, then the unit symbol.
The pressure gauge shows 6.5 bar
